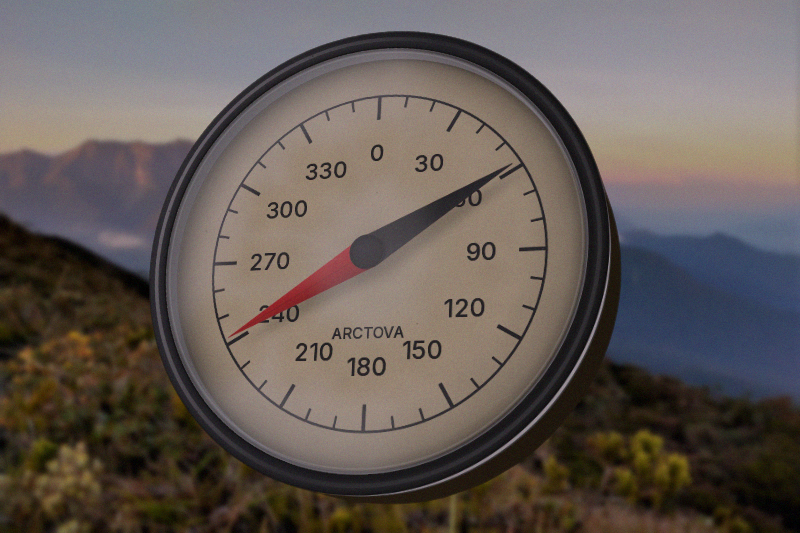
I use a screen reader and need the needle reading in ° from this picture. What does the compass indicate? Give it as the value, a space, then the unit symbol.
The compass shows 240 °
